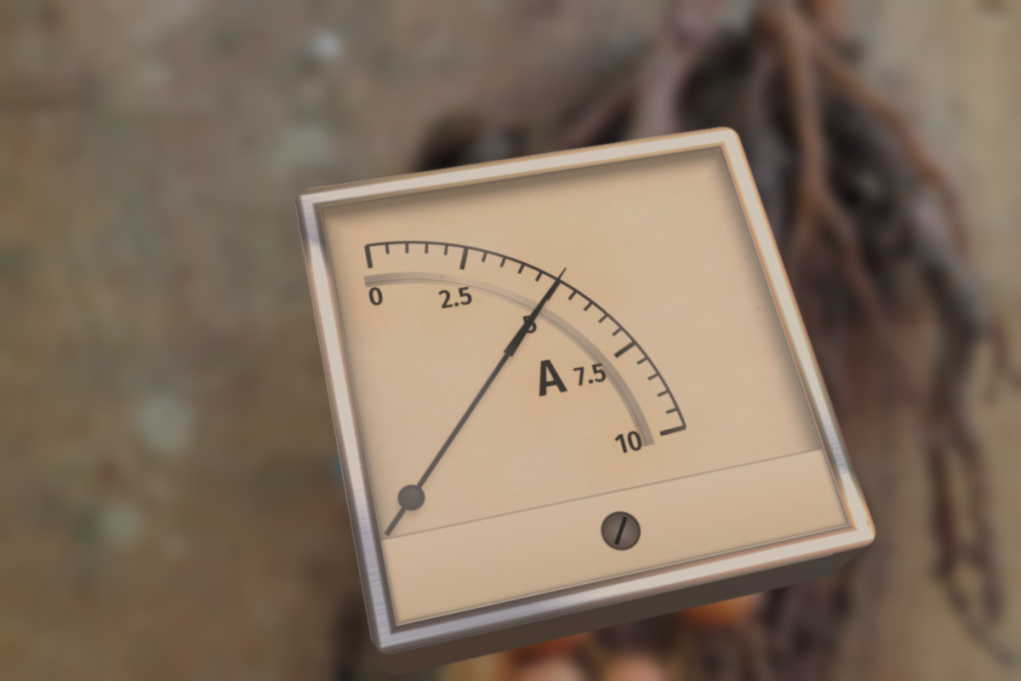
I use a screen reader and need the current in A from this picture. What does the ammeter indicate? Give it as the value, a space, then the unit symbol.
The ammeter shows 5 A
